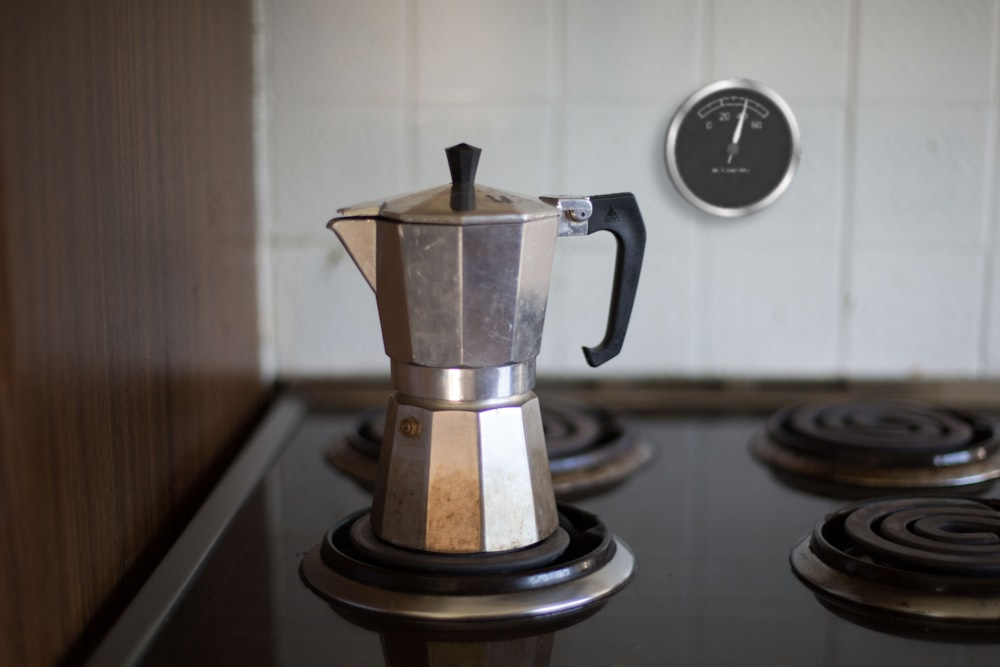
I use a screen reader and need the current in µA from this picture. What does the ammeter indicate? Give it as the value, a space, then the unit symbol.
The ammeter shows 40 µA
